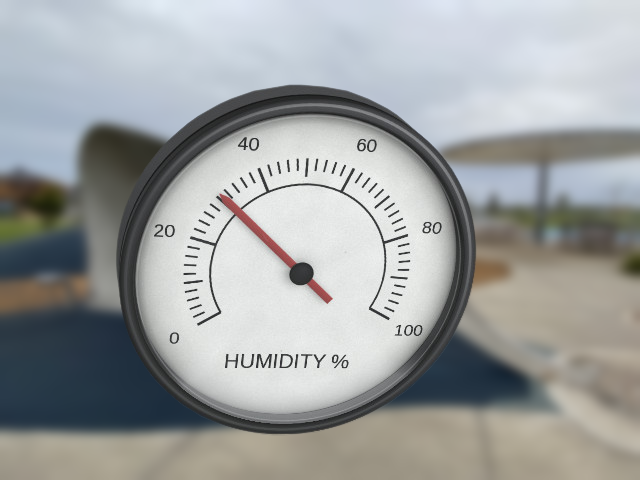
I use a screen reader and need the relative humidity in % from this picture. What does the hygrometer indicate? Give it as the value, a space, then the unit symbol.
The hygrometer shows 31 %
